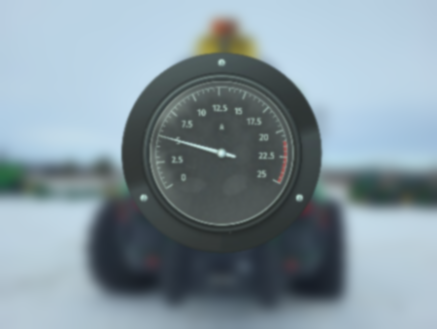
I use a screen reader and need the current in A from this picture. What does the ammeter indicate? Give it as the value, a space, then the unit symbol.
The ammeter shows 5 A
